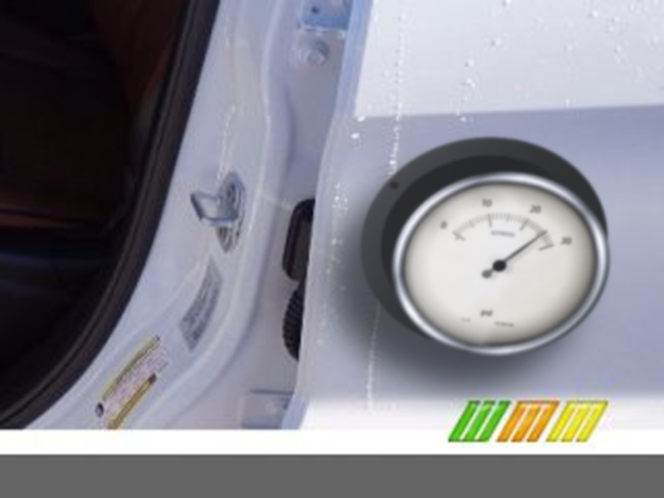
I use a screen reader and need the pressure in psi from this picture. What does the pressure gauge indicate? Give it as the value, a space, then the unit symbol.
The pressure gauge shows 25 psi
